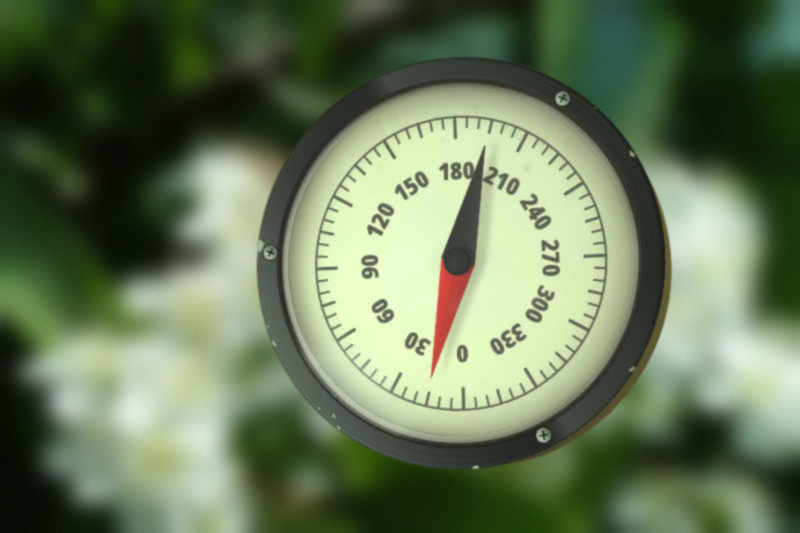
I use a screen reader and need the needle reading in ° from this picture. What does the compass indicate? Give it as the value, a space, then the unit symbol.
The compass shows 15 °
